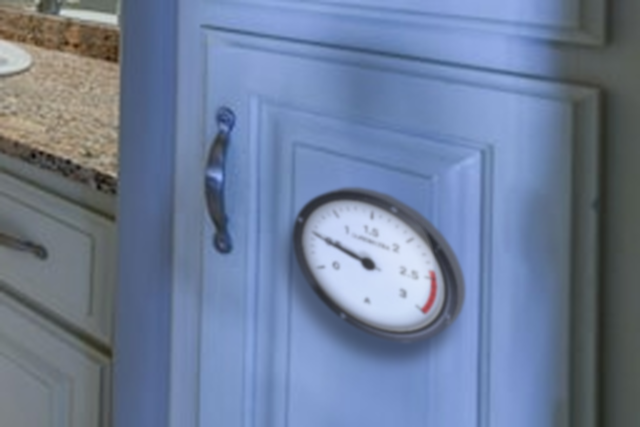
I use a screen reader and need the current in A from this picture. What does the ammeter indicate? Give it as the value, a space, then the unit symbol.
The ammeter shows 0.5 A
